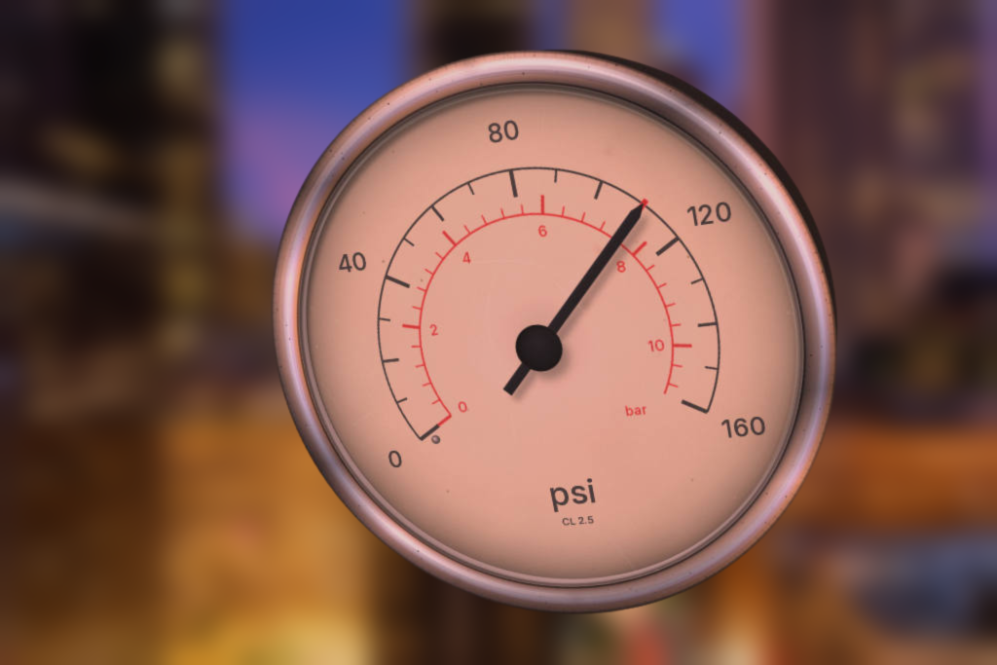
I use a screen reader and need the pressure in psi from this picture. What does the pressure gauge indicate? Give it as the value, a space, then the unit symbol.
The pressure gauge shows 110 psi
